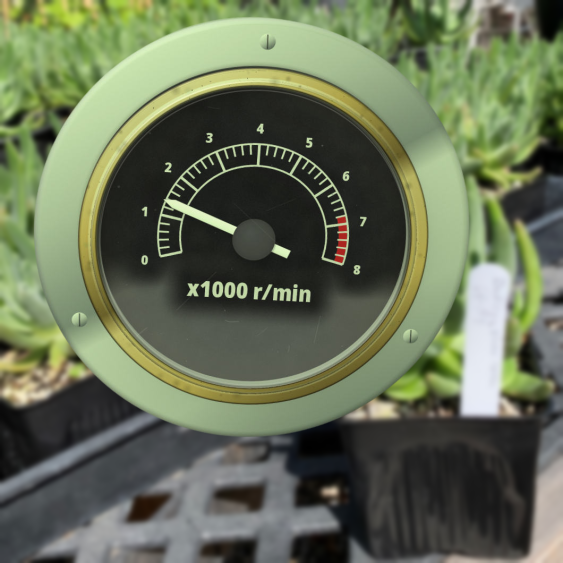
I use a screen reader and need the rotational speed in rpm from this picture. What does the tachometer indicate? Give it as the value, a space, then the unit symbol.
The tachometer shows 1400 rpm
